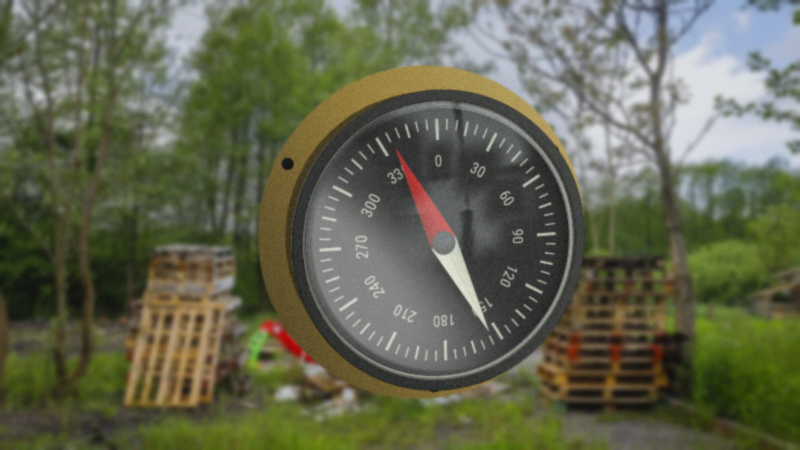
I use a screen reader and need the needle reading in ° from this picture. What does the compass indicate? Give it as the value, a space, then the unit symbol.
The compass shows 335 °
